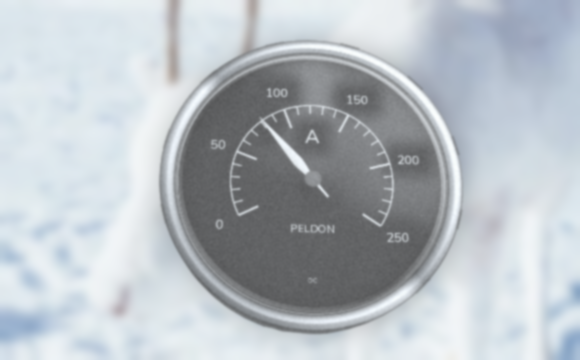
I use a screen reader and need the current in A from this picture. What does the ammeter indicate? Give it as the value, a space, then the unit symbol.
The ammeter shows 80 A
